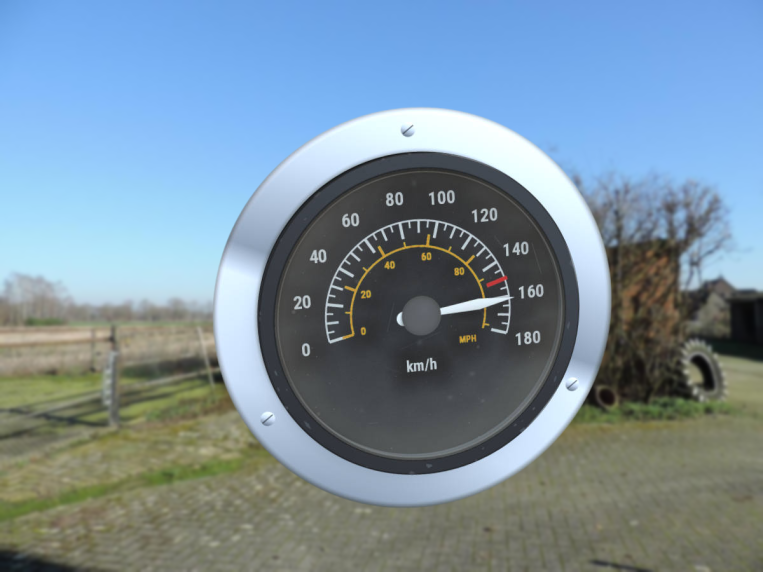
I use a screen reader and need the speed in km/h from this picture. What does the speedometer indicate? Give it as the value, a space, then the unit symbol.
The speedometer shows 160 km/h
